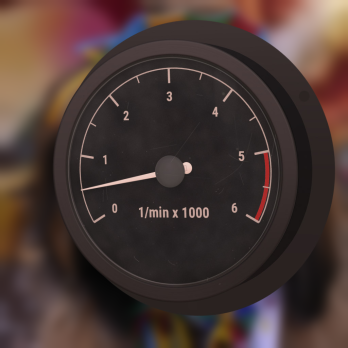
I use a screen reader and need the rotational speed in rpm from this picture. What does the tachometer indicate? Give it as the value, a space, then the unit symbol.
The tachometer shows 500 rpm
